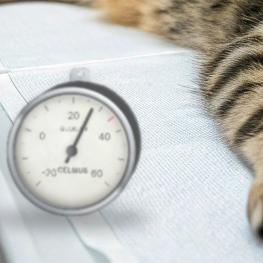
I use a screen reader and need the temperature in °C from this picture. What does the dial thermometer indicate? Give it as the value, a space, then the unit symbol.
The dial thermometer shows 27.5 °C
